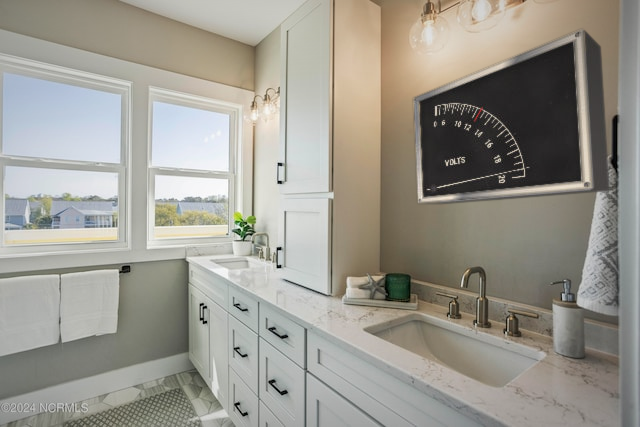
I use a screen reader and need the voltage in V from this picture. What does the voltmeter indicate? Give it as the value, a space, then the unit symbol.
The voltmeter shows 19.5 V
